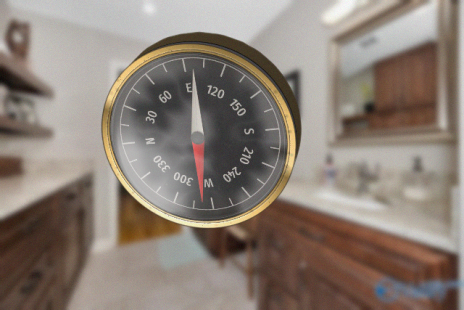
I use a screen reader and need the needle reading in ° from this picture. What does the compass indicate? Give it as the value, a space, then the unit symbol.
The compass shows 277.5 °
